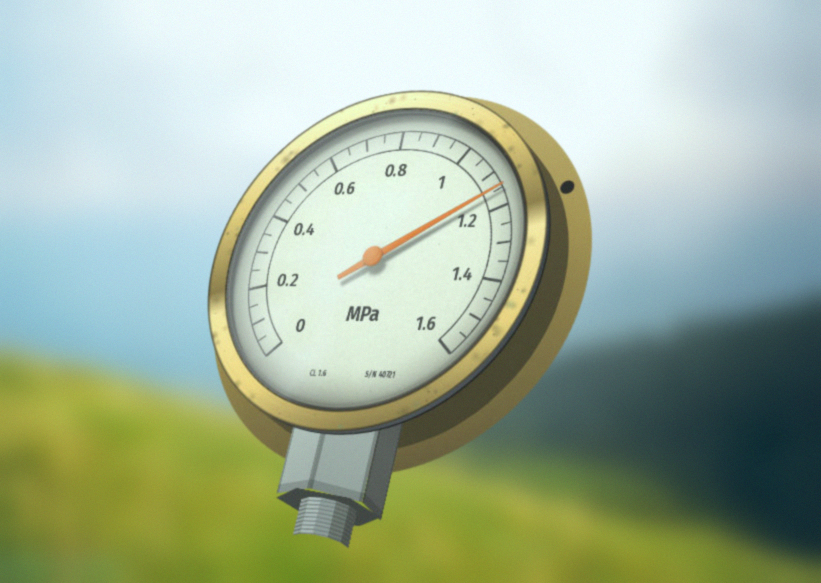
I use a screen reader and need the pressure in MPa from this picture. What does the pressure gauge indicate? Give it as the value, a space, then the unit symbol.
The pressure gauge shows 1.15 MPa
